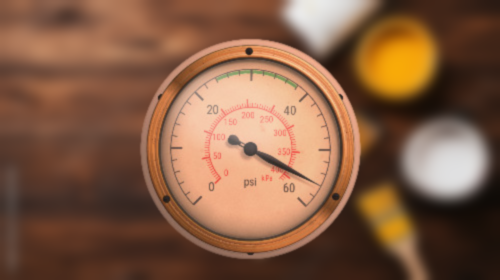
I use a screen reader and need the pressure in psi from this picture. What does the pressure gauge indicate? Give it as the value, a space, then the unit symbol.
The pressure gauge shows 56 psi
